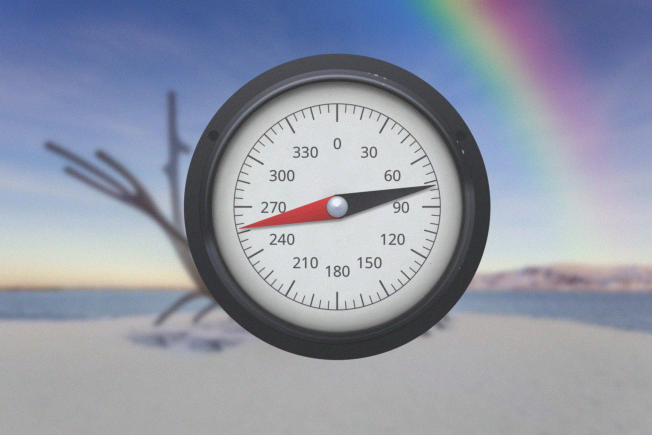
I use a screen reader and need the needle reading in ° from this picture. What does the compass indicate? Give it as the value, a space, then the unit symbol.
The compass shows 257.5 °
